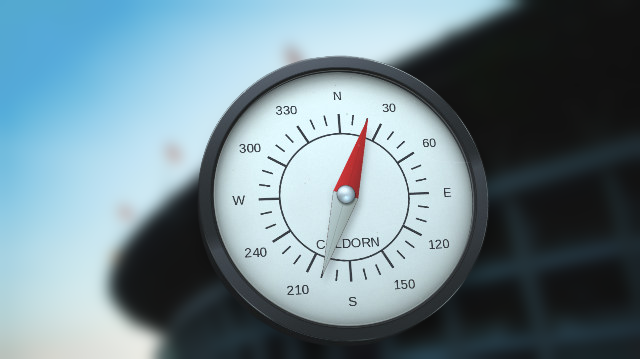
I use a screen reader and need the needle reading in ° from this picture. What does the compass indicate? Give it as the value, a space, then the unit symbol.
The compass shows 20 °
